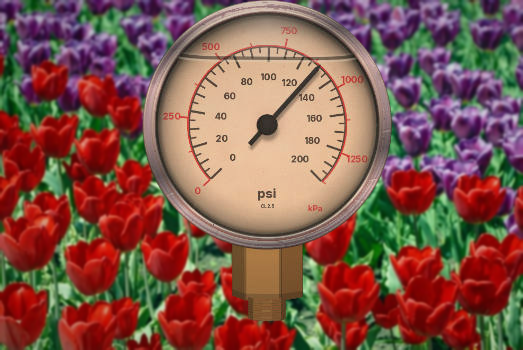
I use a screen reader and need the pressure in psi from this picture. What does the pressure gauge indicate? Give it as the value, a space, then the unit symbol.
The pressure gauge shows 130 psi
